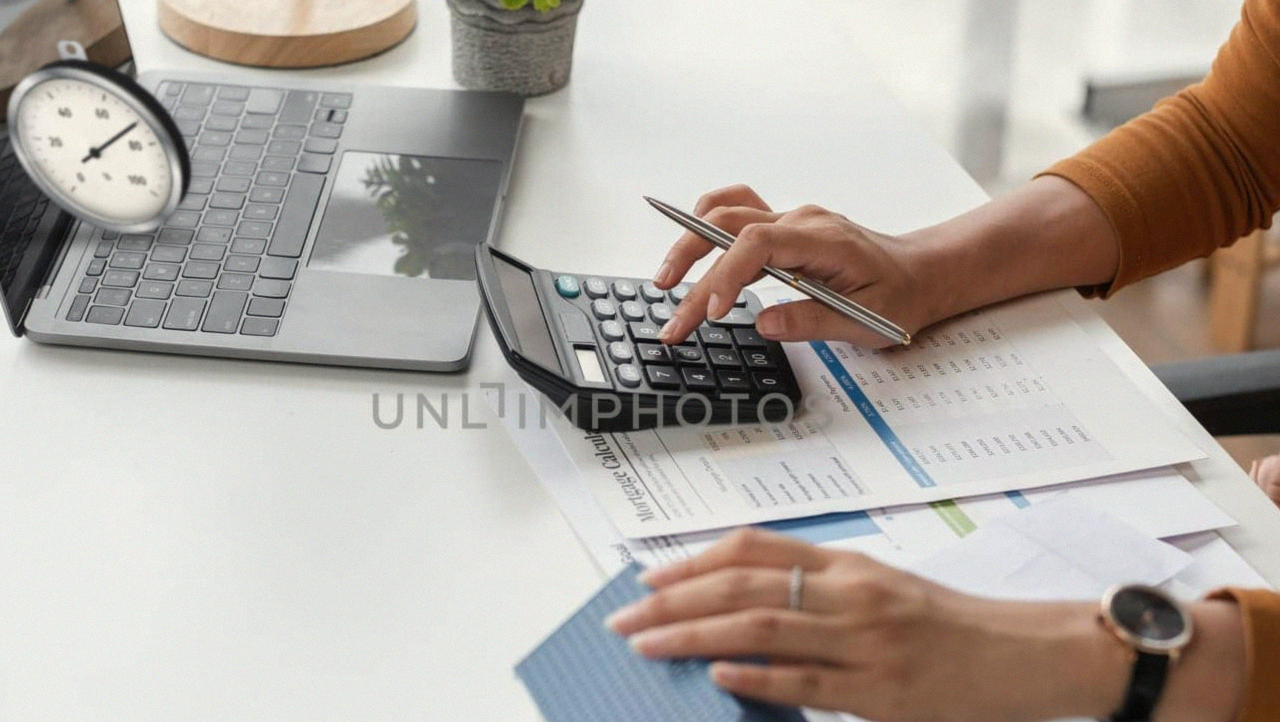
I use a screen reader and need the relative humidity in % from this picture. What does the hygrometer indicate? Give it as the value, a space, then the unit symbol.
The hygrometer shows 72 %
